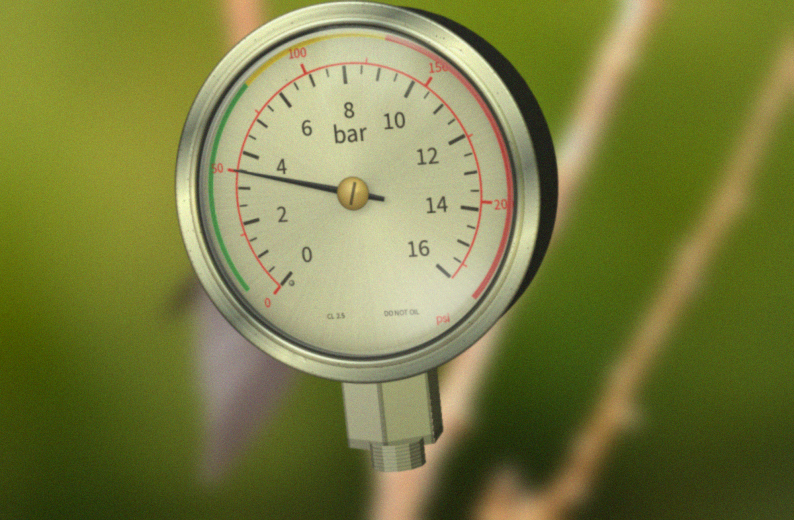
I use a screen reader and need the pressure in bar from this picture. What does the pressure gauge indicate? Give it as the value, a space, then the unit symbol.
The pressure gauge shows 3.5 bar
